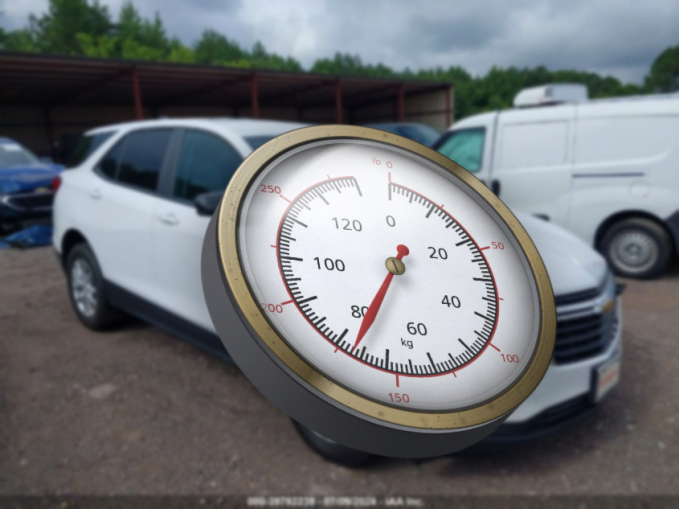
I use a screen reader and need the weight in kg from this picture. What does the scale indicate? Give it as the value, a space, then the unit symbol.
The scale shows 77 kg
